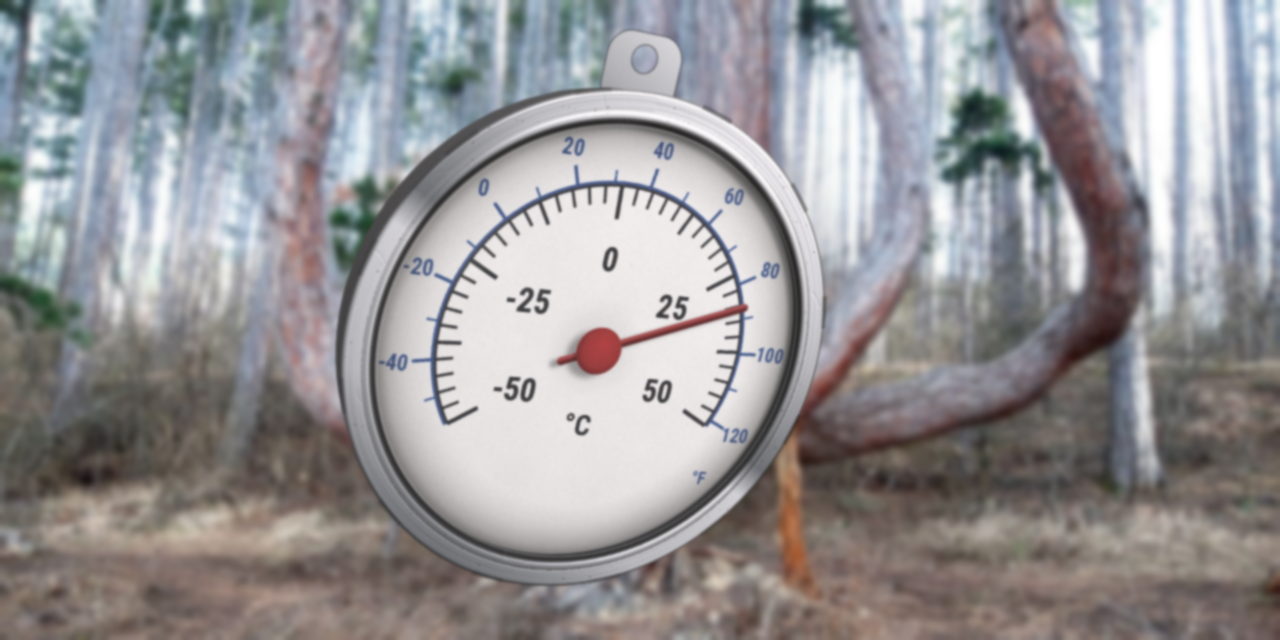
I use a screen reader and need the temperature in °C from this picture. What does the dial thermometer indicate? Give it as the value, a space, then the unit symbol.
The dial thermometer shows 30 °C
